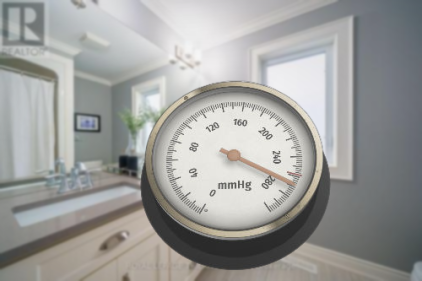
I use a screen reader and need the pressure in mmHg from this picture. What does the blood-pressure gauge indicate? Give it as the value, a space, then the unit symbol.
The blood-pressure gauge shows 270 mmHg
